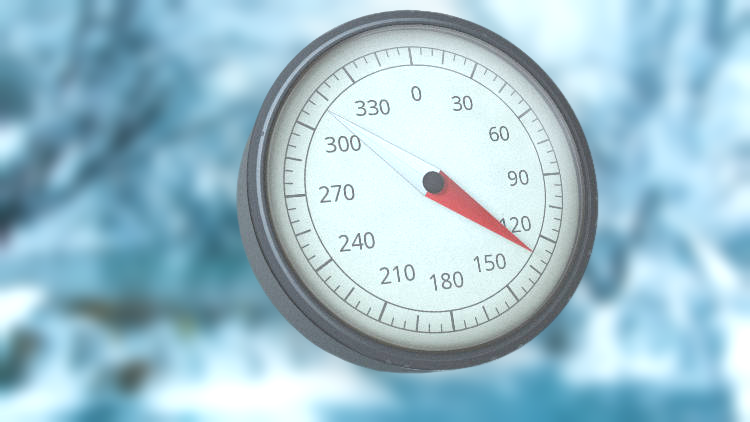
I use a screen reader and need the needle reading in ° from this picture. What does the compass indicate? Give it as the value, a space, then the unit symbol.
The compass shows 130 °
